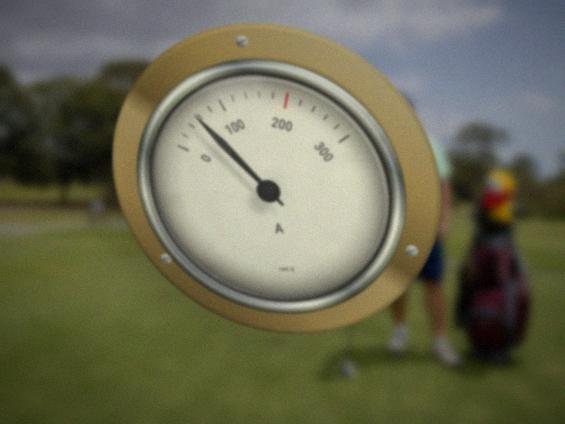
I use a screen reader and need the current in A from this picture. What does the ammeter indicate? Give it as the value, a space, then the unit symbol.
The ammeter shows 60 A
